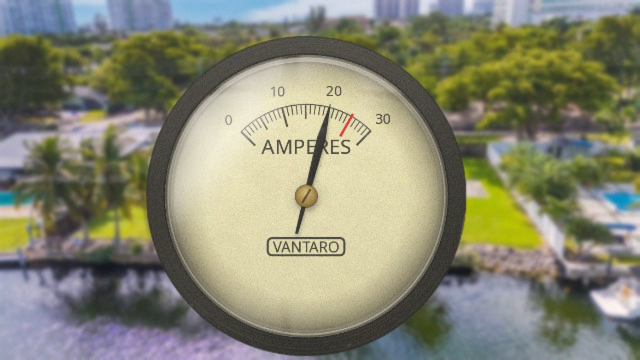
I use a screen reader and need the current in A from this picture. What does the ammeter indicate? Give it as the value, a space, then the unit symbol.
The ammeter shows 20 A
